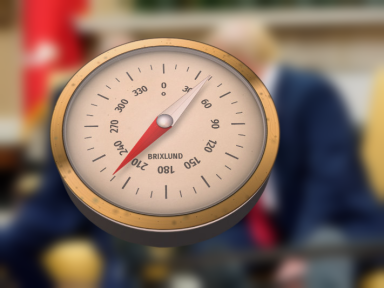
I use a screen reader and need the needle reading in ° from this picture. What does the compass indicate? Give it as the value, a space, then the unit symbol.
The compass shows 220 °
